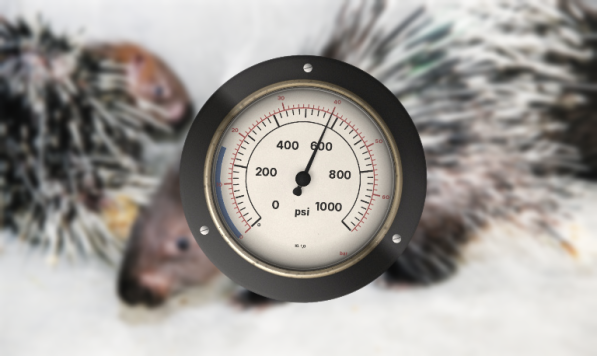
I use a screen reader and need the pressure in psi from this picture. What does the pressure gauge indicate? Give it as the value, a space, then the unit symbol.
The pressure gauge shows 580 psi
